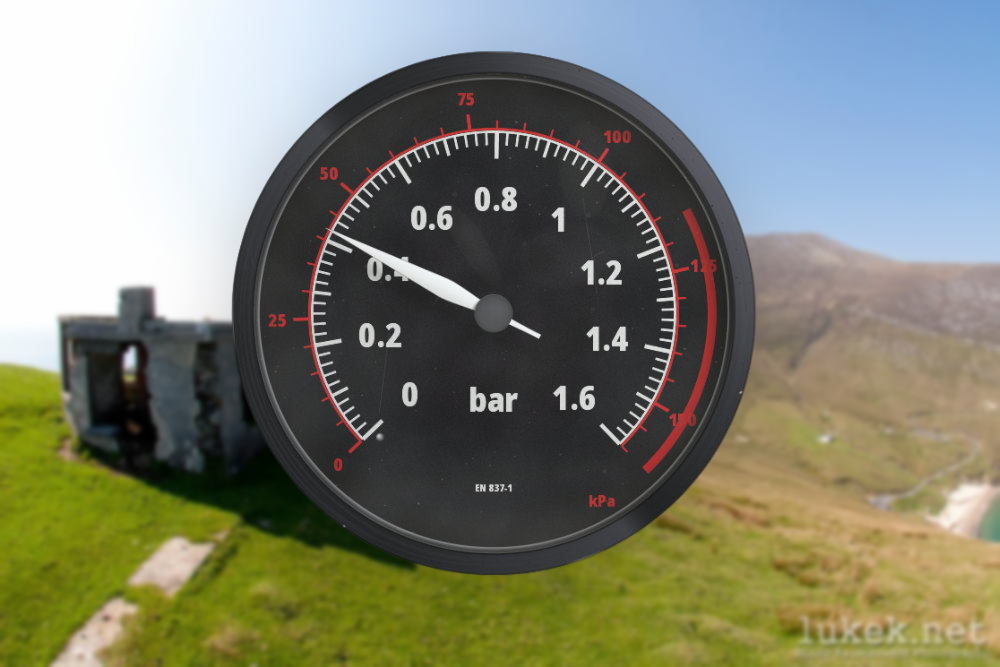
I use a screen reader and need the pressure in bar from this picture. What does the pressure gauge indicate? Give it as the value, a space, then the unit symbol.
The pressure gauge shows 0.42 bar
